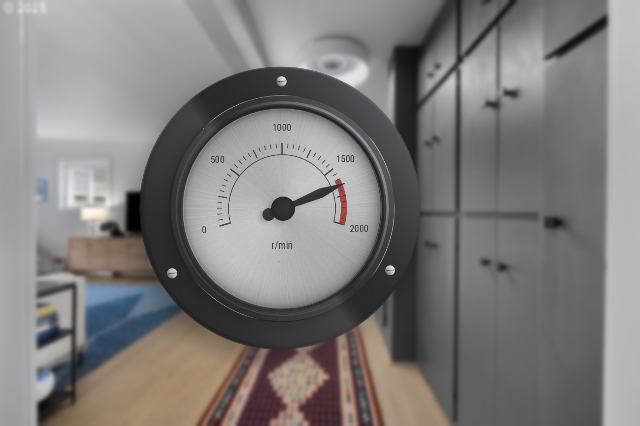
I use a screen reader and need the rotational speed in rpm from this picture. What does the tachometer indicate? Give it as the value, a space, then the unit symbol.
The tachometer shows 1650 rpm
